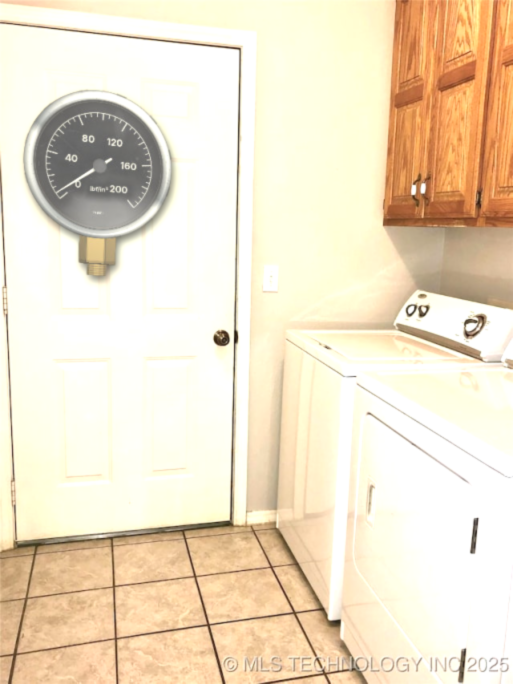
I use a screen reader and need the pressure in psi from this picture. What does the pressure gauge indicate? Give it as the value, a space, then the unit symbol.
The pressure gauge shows 5 psi
